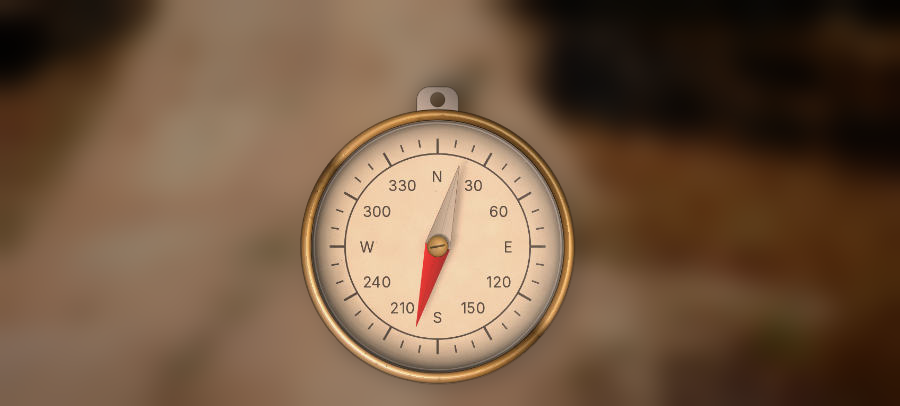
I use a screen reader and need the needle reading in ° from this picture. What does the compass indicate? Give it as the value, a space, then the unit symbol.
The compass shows 195 °
